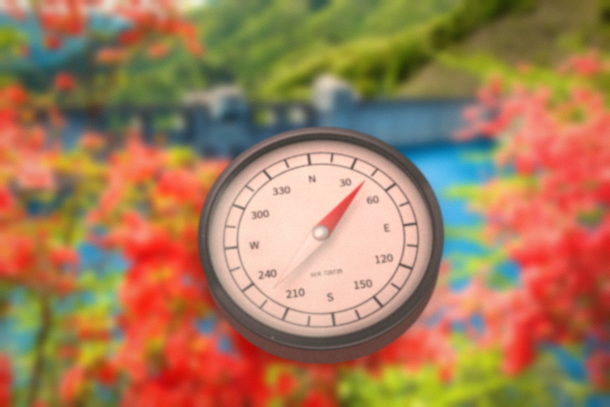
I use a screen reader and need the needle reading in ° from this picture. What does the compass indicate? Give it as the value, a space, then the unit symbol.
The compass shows 45 °
